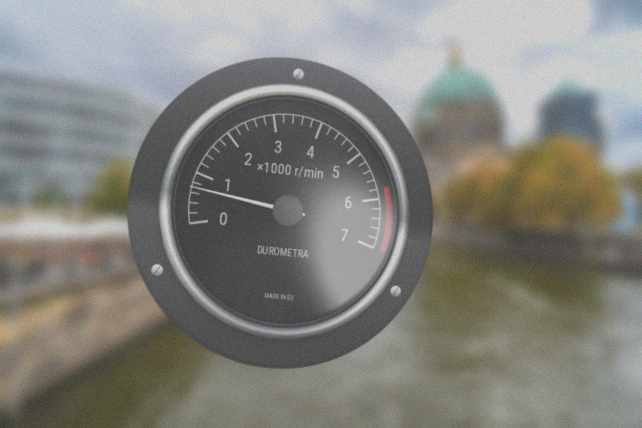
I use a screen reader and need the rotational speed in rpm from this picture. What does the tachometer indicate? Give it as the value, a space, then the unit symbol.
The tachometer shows 700 rpm
